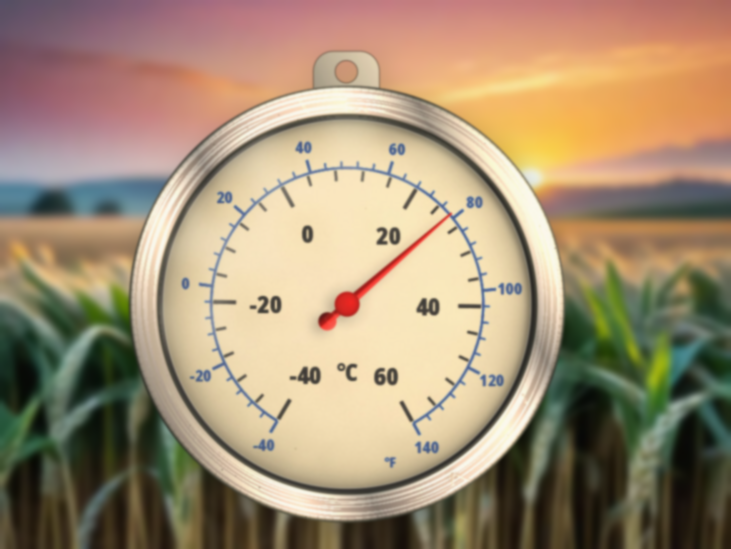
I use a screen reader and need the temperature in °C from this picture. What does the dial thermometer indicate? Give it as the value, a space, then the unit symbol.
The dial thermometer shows 26 °C
